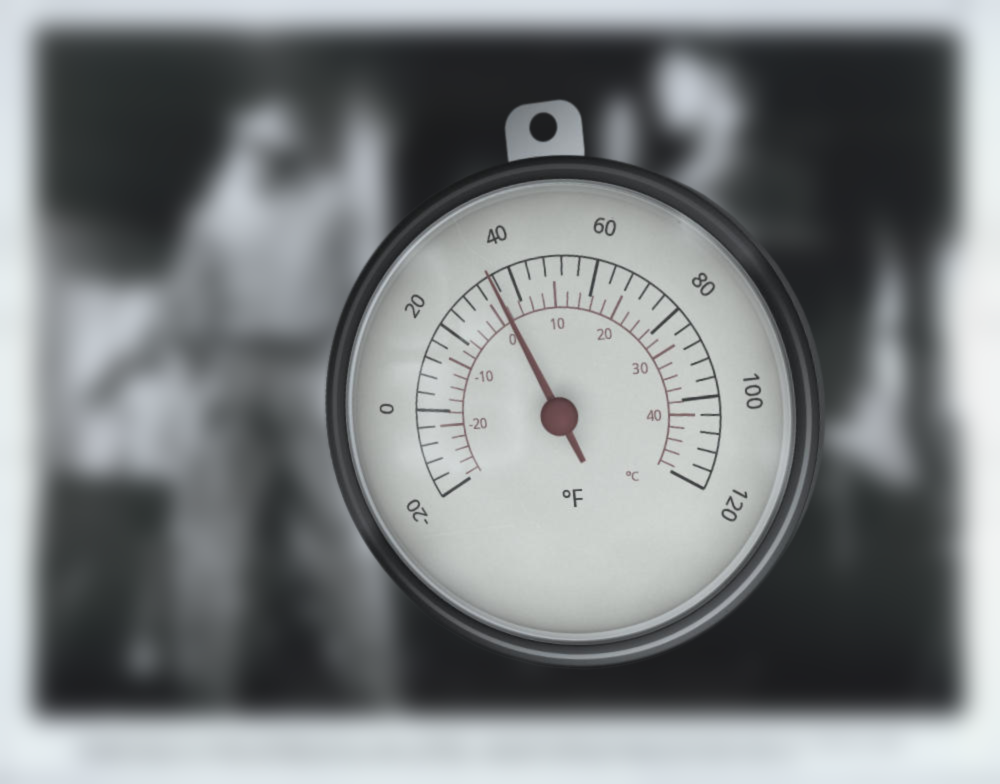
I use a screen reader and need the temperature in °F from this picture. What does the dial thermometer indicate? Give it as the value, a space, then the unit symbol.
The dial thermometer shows 36 °F
